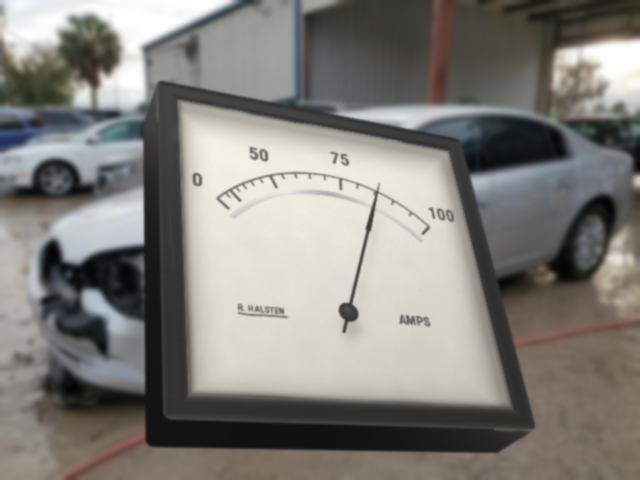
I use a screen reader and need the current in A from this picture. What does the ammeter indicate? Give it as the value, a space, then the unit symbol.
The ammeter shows 85 A
